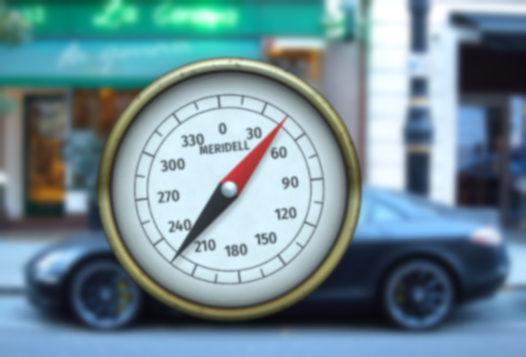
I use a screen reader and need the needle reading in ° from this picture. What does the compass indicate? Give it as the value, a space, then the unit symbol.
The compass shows 45 °
